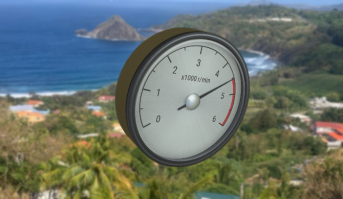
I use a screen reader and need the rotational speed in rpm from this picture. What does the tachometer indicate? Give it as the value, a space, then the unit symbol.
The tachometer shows 4500 rpm
